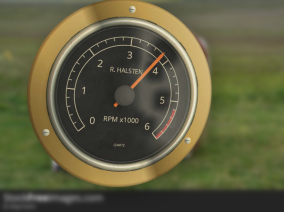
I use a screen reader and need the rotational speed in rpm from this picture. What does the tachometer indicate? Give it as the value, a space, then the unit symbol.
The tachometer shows 3800 rpm
